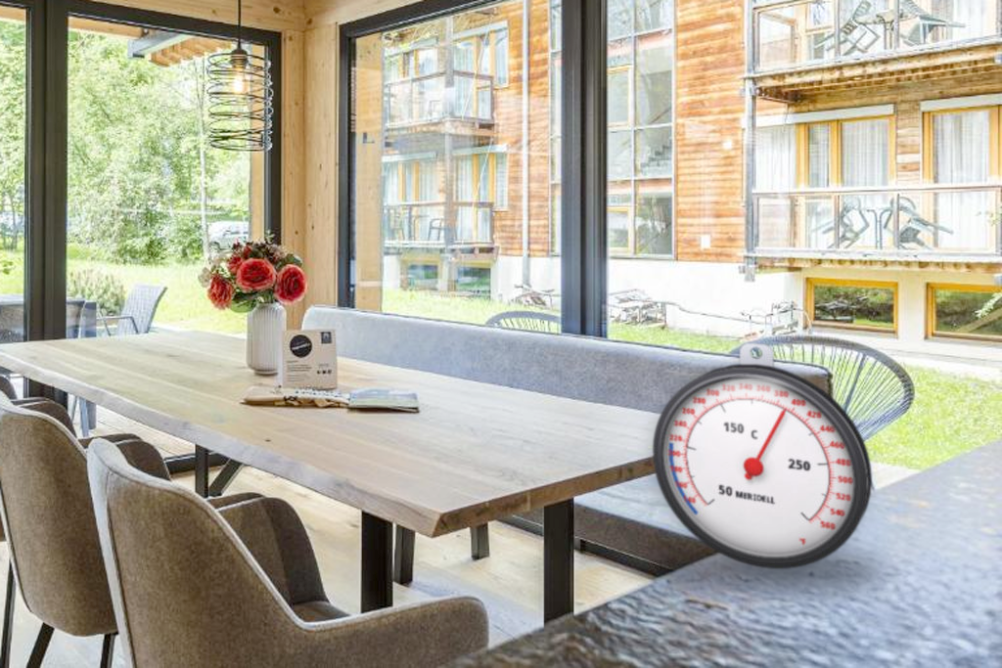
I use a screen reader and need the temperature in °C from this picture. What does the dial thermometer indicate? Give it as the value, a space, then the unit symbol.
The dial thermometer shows 200 °C
